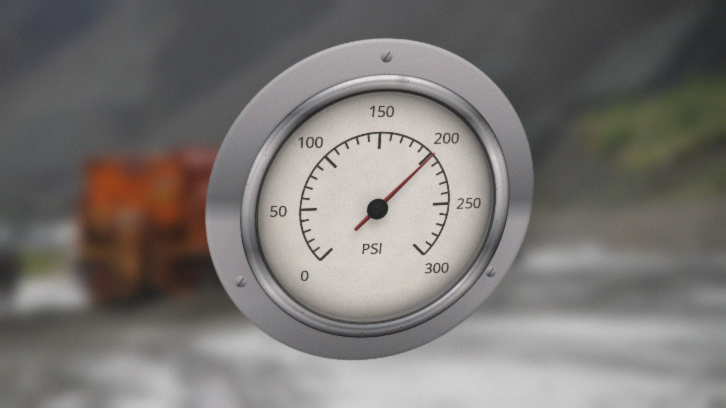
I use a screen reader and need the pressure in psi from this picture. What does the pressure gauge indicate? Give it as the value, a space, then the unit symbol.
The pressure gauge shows 200 psi
